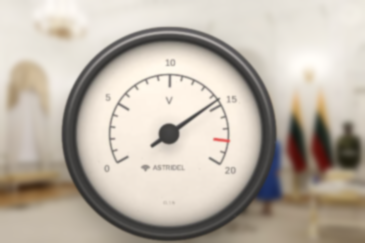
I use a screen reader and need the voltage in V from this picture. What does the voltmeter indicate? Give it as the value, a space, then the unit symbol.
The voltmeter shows 14.5 V
